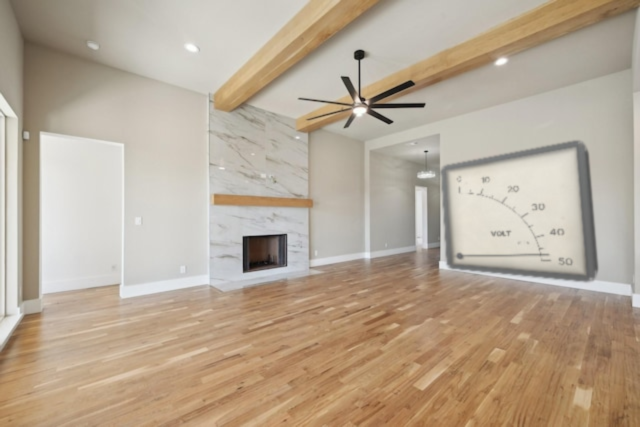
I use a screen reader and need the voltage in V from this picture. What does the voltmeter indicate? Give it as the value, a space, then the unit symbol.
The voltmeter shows 47.5 V
